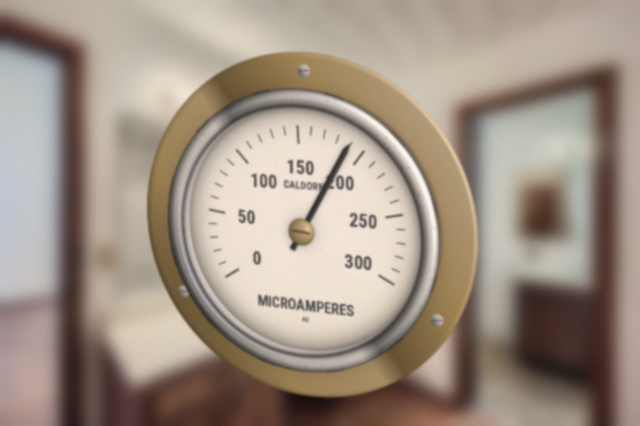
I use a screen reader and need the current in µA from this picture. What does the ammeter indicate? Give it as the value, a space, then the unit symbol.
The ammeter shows 190 µA
